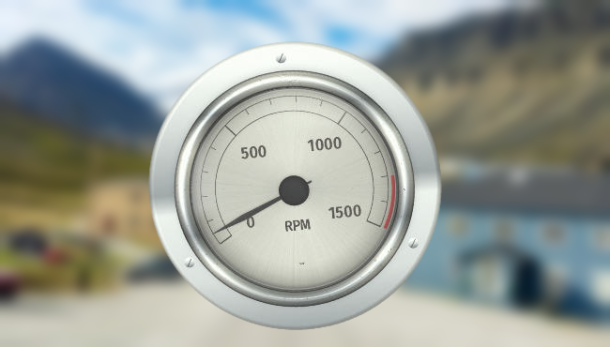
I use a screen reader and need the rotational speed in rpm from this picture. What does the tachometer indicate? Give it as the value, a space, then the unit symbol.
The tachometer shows 50 rpm
